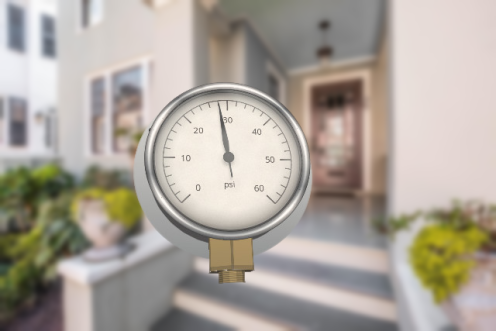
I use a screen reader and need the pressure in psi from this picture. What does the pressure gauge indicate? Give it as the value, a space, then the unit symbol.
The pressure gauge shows 28 psi
